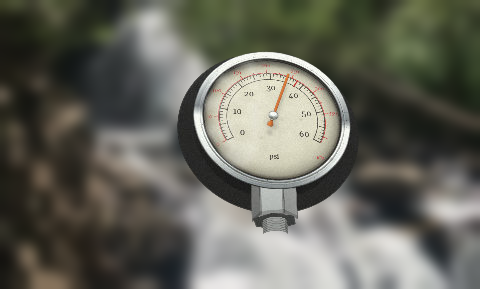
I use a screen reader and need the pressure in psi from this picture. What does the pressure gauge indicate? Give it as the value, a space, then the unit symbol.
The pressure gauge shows 35 psi
